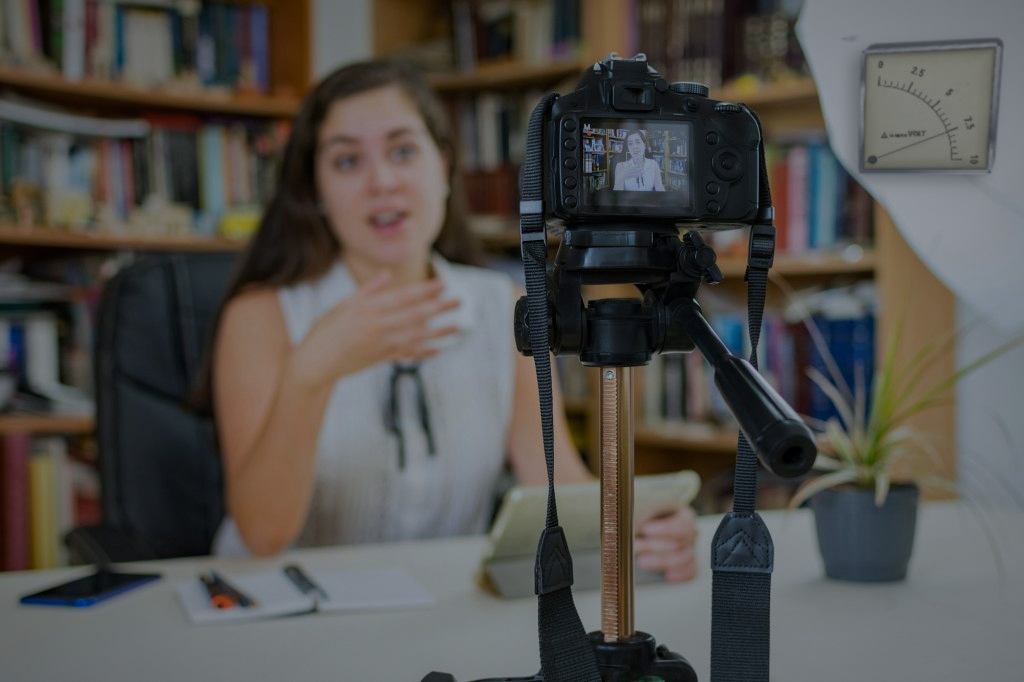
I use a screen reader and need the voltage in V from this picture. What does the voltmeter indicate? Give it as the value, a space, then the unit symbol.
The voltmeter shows 7.5 V
